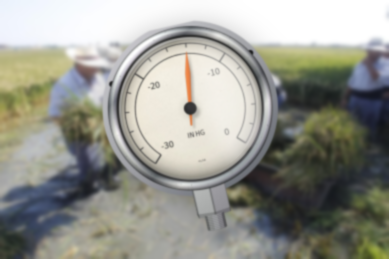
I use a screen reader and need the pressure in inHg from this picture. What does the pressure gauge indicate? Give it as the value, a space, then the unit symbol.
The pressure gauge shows -14 inHg
